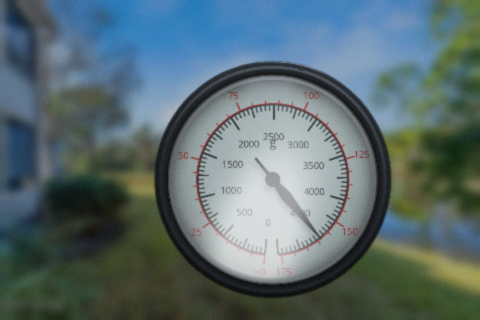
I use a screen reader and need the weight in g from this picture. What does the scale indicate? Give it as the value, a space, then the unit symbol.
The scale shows 4500 g
